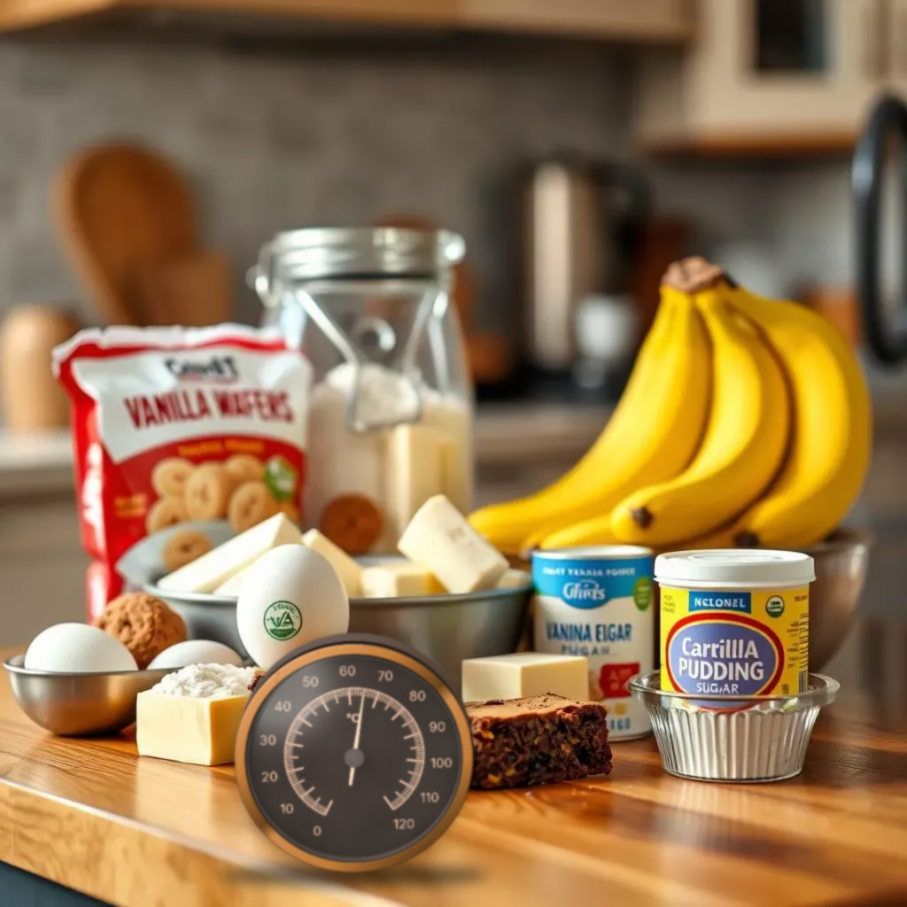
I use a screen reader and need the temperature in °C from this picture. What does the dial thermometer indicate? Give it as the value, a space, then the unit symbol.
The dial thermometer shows 65 °C
